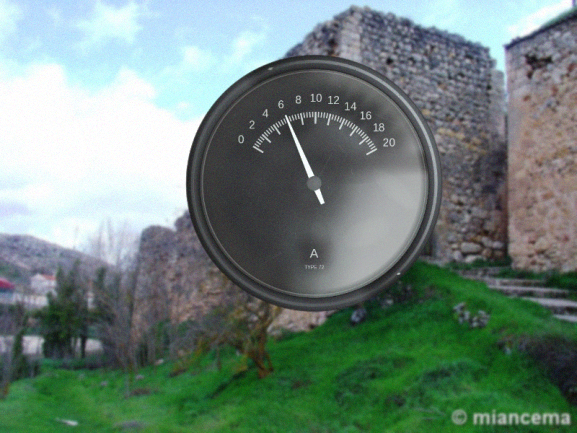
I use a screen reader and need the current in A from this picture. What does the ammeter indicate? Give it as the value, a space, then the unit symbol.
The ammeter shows 6 A
